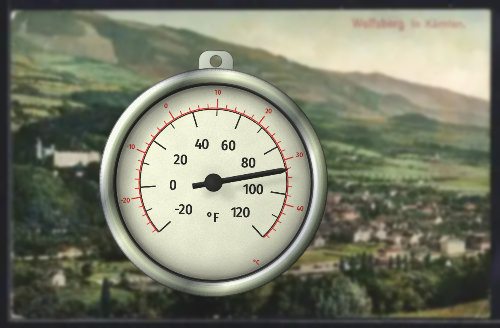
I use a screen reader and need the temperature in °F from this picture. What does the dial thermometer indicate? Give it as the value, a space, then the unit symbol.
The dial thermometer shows 90 °F
